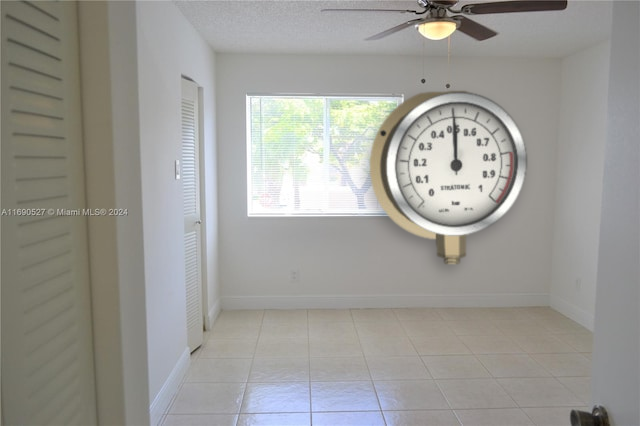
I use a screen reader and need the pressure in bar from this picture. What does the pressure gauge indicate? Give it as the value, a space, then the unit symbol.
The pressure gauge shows 0.5 bar
